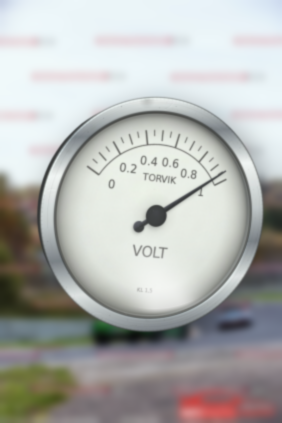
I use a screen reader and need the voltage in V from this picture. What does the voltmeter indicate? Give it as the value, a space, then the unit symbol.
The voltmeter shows 0.95 V
